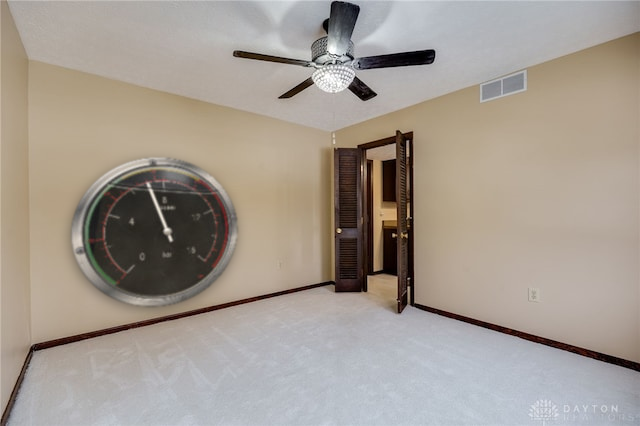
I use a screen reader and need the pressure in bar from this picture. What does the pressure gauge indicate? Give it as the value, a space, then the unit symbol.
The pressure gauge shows 7 bar
